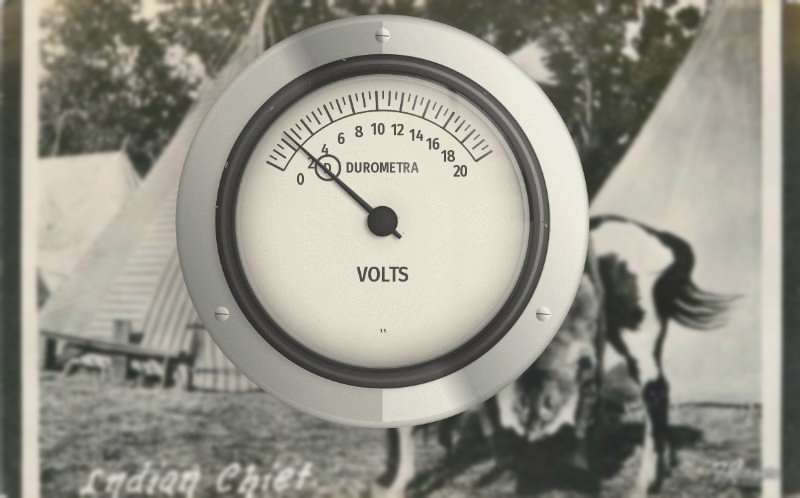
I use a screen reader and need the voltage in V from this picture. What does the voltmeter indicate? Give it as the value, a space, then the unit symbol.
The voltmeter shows 2.5 V
